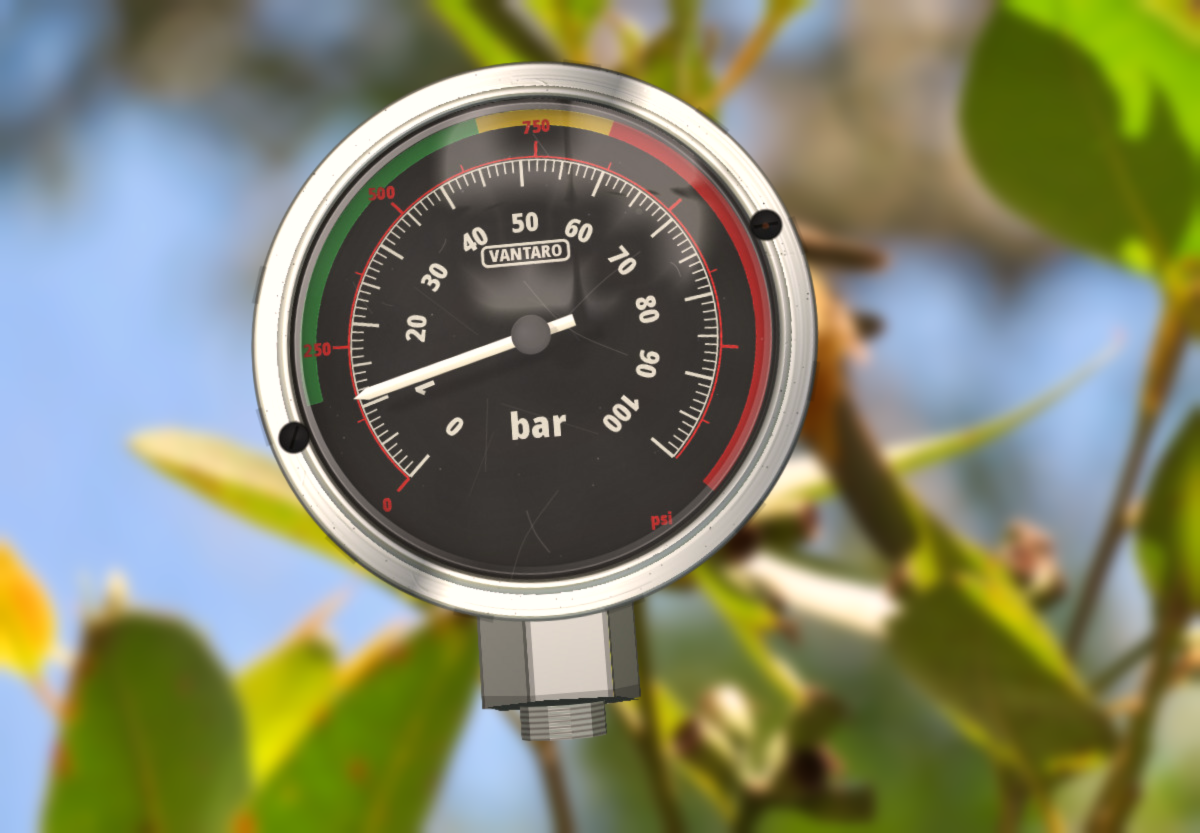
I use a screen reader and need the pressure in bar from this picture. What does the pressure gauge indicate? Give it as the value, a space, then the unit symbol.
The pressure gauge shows 11 bar
